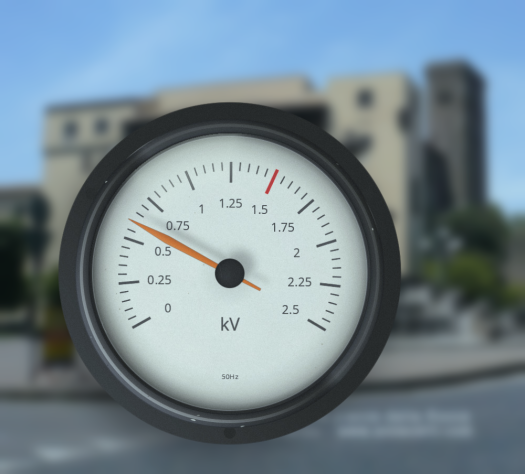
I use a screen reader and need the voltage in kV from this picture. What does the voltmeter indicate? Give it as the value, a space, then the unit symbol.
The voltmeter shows 0.6 kV
